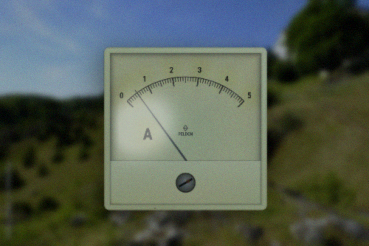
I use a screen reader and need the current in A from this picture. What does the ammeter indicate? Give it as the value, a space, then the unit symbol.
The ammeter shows 0.5 A
